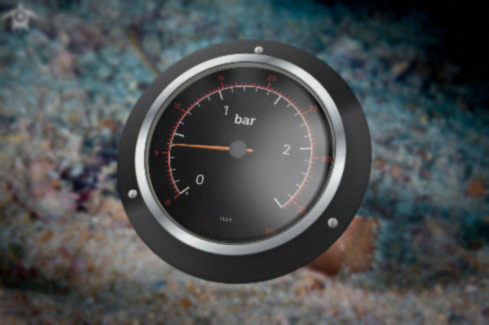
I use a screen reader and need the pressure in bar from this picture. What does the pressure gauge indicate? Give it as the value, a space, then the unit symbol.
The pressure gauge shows 0.4 bar
